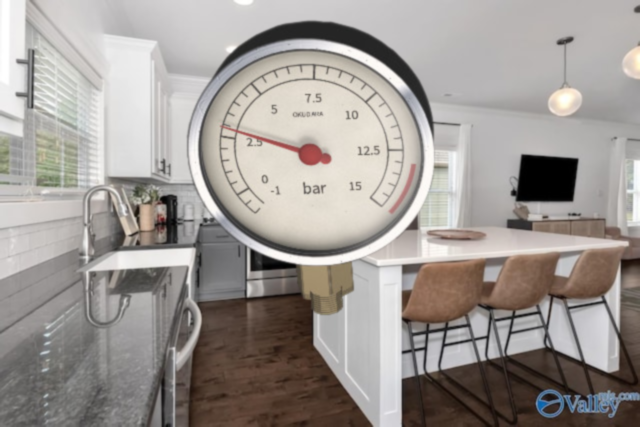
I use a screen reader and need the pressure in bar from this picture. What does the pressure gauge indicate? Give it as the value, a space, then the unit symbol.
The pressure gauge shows 3 bar
